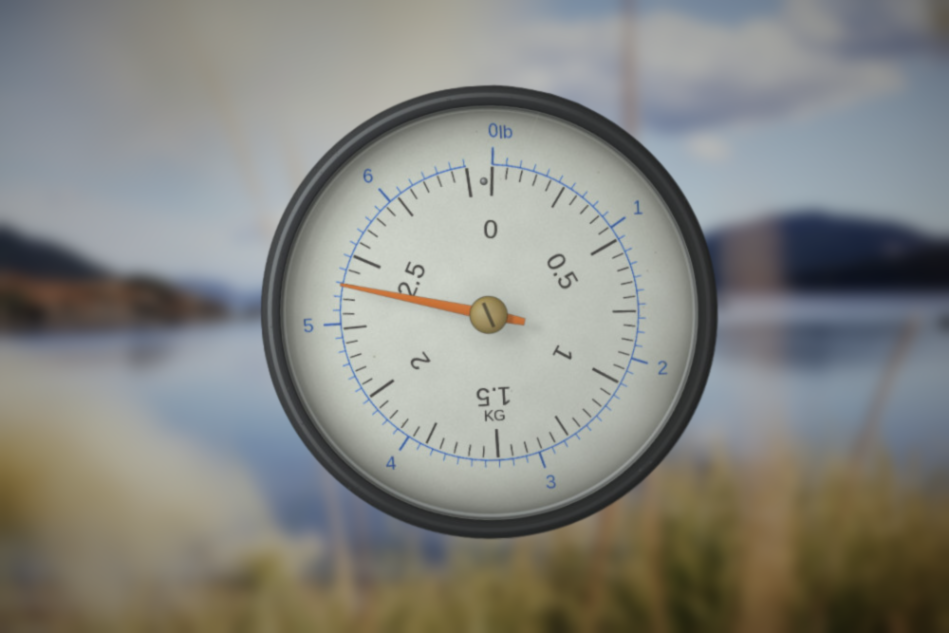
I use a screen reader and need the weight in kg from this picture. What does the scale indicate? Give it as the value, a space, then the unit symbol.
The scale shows 2.4 kg
